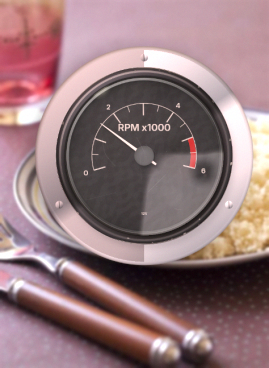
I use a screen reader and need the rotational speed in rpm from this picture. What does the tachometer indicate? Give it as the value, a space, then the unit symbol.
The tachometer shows 1500 rpm
